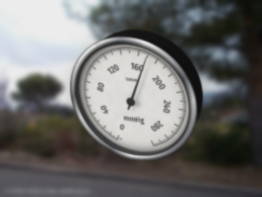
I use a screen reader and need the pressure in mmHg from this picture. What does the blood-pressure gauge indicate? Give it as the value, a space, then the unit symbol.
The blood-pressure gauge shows 170 mmHg
